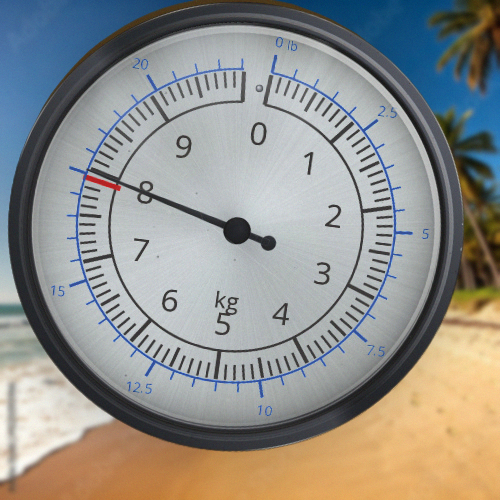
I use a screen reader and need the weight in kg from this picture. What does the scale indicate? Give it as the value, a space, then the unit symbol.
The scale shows 8 kg
